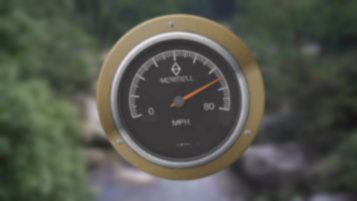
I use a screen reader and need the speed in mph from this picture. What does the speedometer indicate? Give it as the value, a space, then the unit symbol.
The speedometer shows 65 mph
